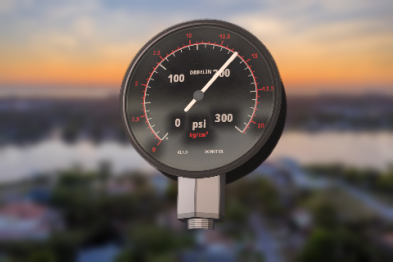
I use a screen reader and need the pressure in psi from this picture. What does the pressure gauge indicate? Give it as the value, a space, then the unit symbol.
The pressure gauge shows 200 psi
